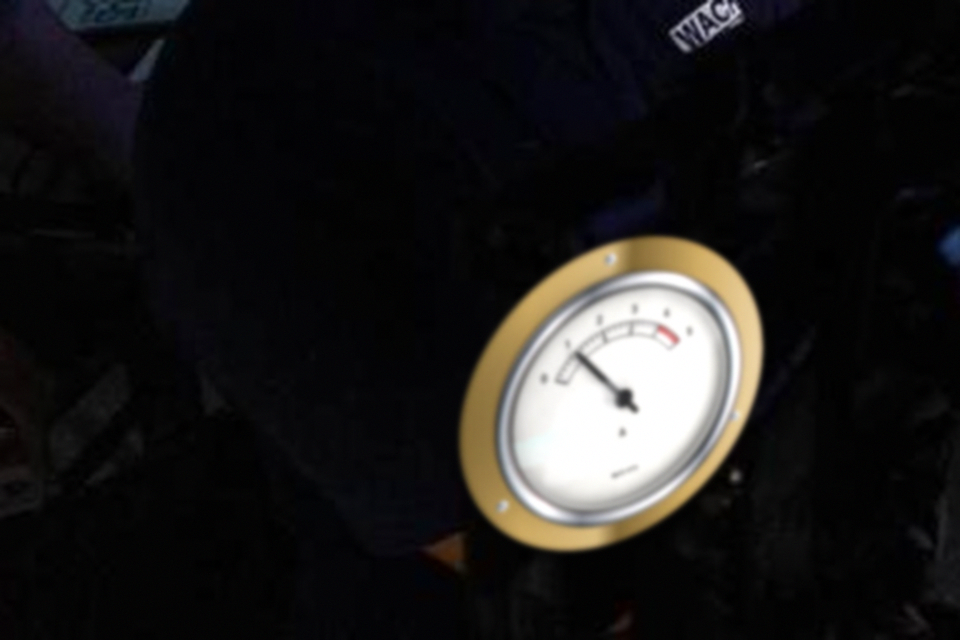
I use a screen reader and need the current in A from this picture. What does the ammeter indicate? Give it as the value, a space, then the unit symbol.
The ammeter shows 1 A
